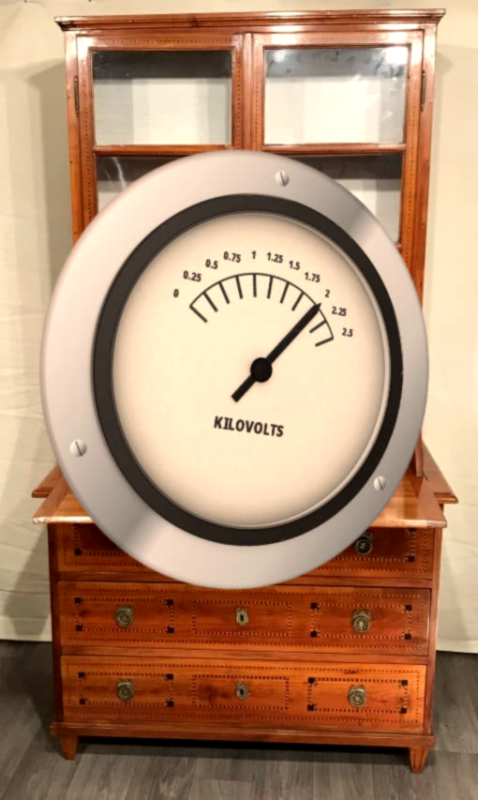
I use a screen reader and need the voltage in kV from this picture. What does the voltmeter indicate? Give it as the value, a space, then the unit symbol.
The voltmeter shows 2 kV
